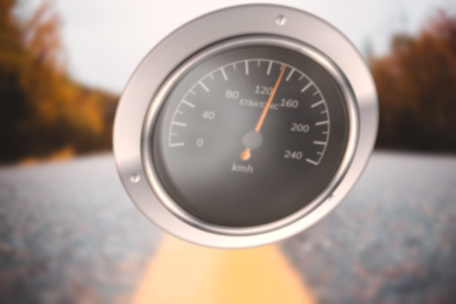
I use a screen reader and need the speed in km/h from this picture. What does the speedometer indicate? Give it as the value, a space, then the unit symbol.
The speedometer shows 130 km/h
